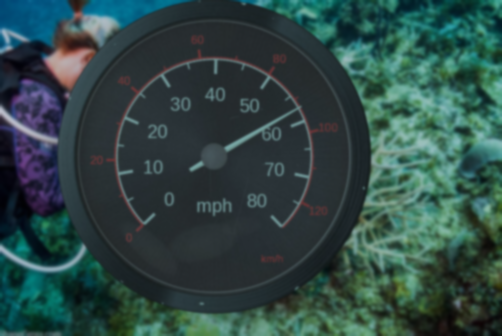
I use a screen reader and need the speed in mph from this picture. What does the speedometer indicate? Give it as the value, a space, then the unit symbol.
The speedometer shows 57.5 mph
